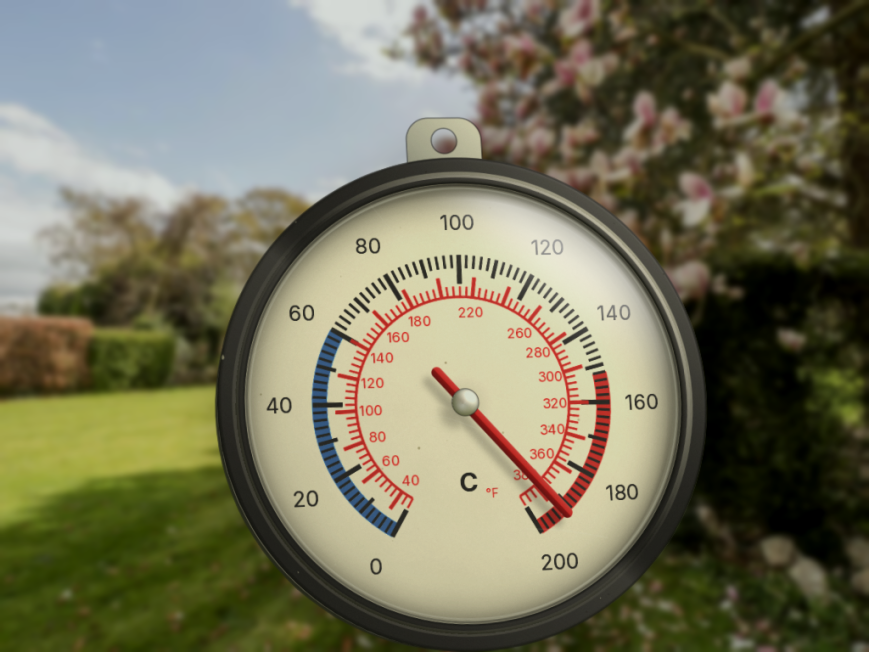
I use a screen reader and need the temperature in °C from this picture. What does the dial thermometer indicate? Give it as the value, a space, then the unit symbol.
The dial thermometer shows 192 °C
